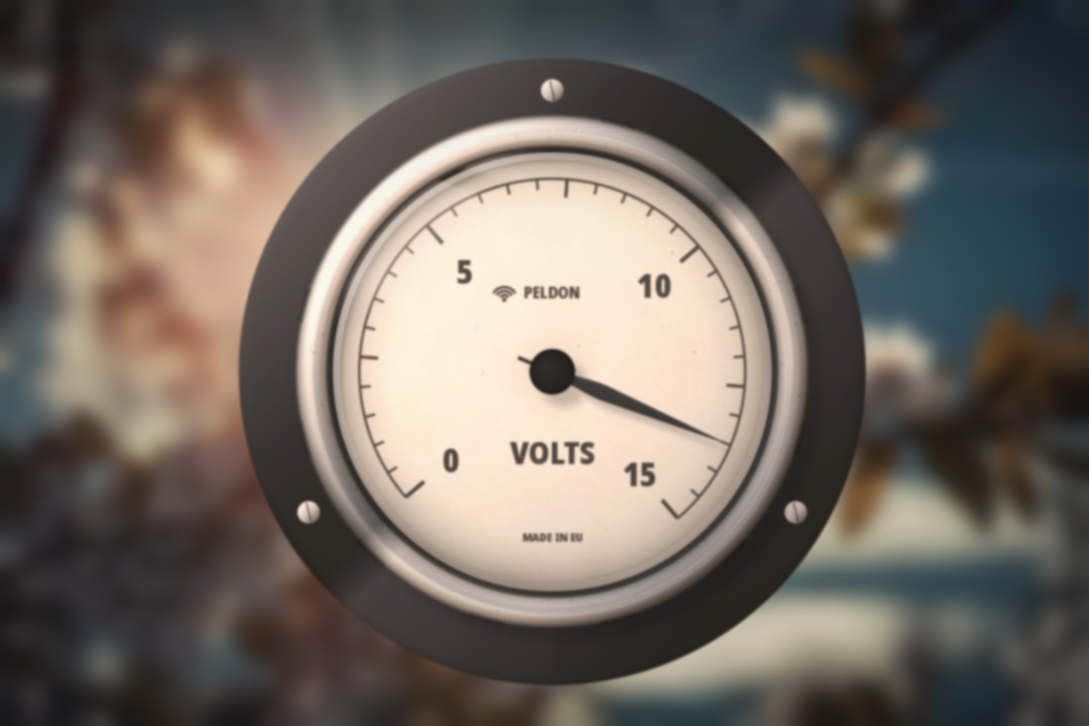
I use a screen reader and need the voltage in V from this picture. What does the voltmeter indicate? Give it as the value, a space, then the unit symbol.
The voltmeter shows 13.5 V
